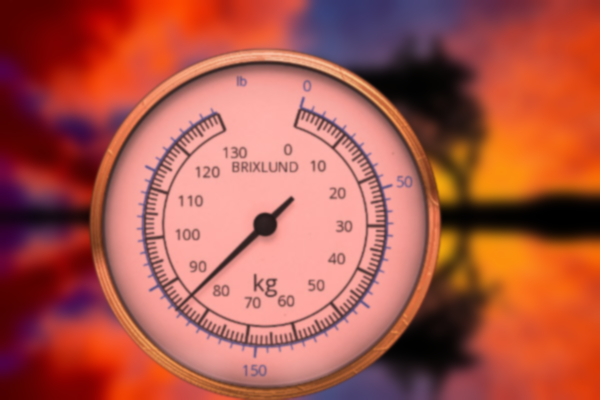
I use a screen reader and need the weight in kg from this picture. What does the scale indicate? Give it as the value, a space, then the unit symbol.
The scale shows 85 kg
